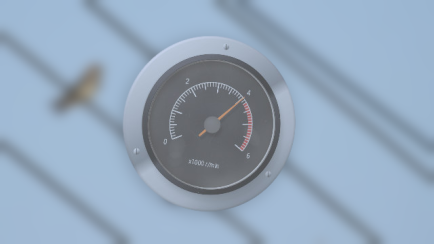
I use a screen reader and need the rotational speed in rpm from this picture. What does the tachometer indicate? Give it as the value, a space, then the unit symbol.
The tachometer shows 4000 rpm
